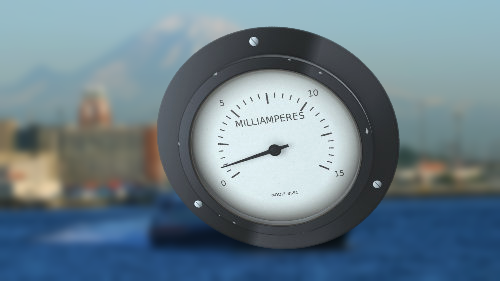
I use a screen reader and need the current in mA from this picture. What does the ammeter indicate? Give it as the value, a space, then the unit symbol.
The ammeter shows 1 mA
